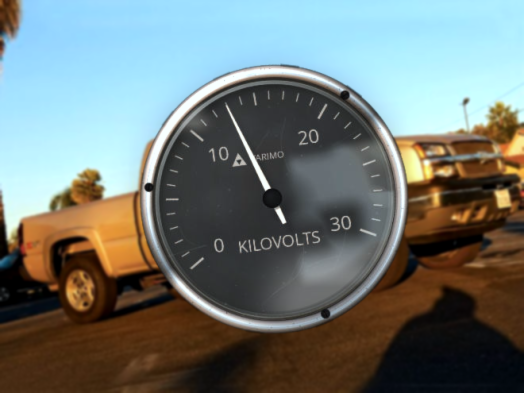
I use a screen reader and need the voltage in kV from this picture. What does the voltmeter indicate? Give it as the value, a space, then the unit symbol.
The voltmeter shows 13 kV
